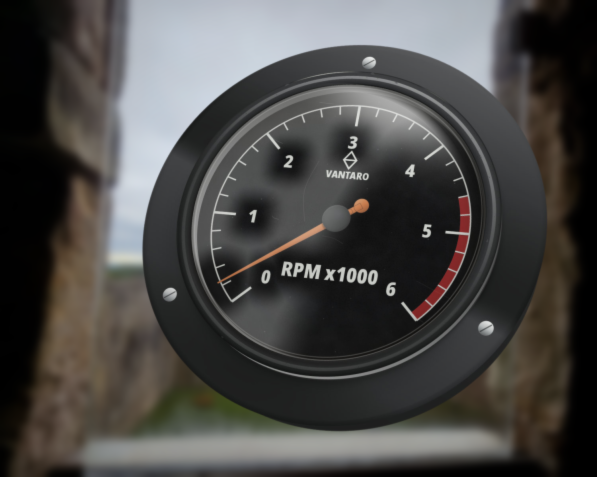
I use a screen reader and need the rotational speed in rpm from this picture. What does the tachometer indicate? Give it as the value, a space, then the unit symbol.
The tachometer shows 200 rpm
